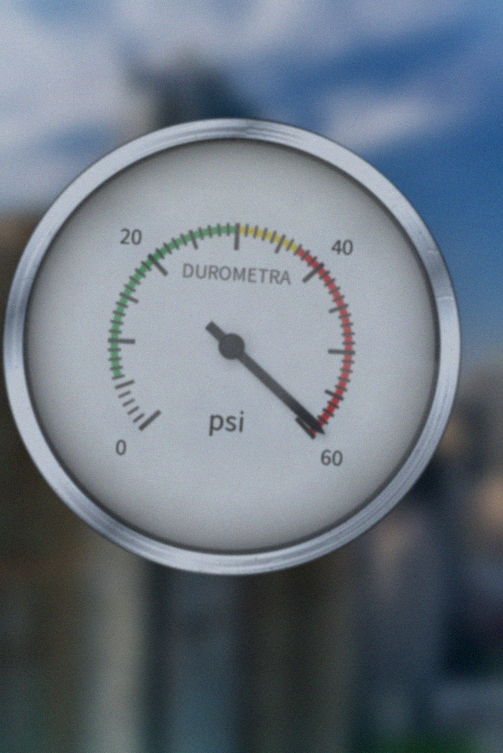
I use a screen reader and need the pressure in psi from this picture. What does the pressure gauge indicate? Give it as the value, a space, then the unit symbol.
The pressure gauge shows 59 psi
